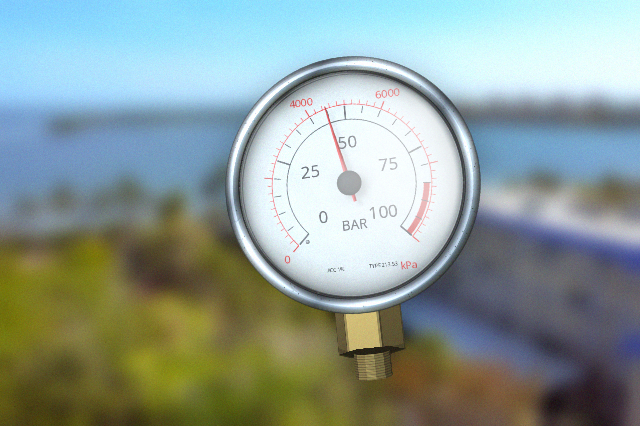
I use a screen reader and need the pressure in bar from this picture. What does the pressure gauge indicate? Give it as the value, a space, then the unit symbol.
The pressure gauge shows 45 bar
